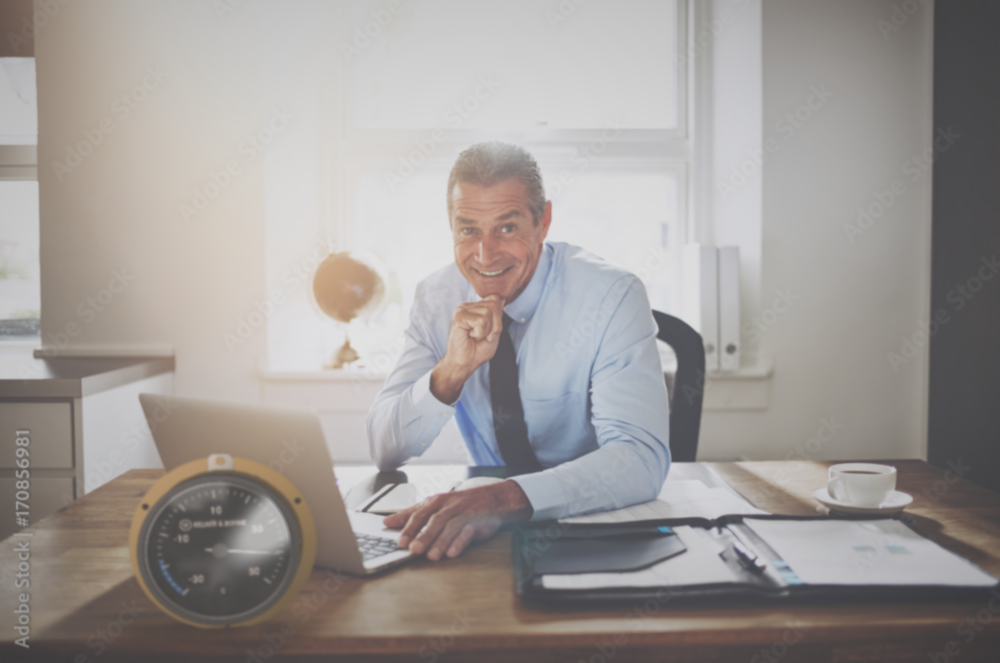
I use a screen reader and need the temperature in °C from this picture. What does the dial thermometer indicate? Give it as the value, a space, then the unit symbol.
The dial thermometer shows 40 °C
